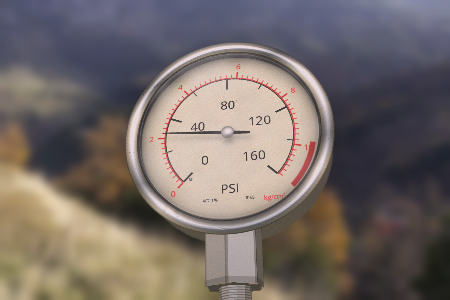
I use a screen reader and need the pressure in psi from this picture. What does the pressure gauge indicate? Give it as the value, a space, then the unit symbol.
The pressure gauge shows 30 psi
